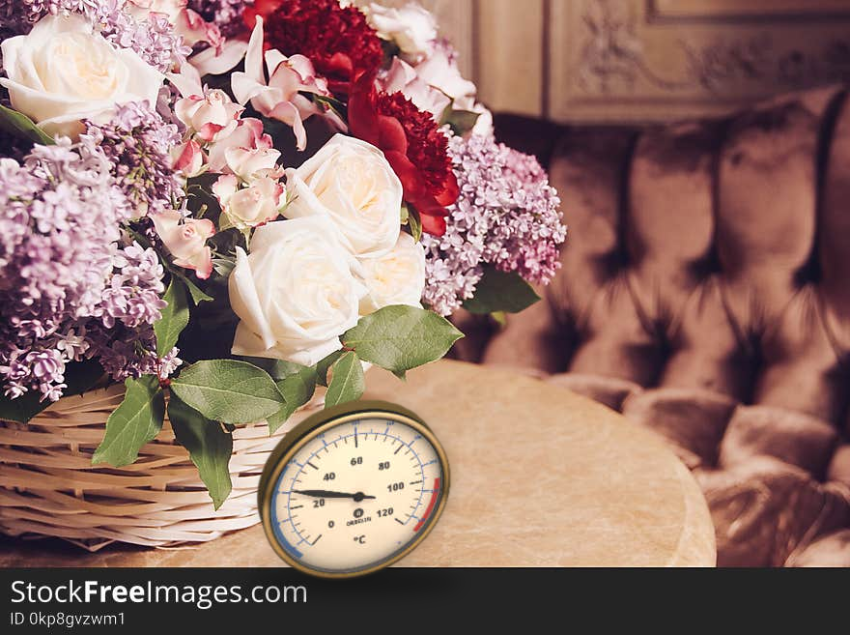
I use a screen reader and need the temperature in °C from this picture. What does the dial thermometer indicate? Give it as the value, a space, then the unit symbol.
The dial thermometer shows 28 °C
